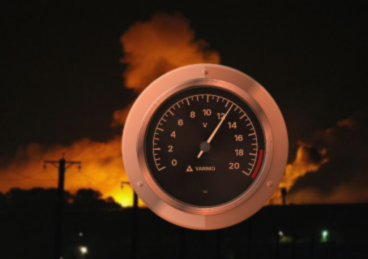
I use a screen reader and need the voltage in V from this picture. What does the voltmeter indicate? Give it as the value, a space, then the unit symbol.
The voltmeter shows 12.5 V
